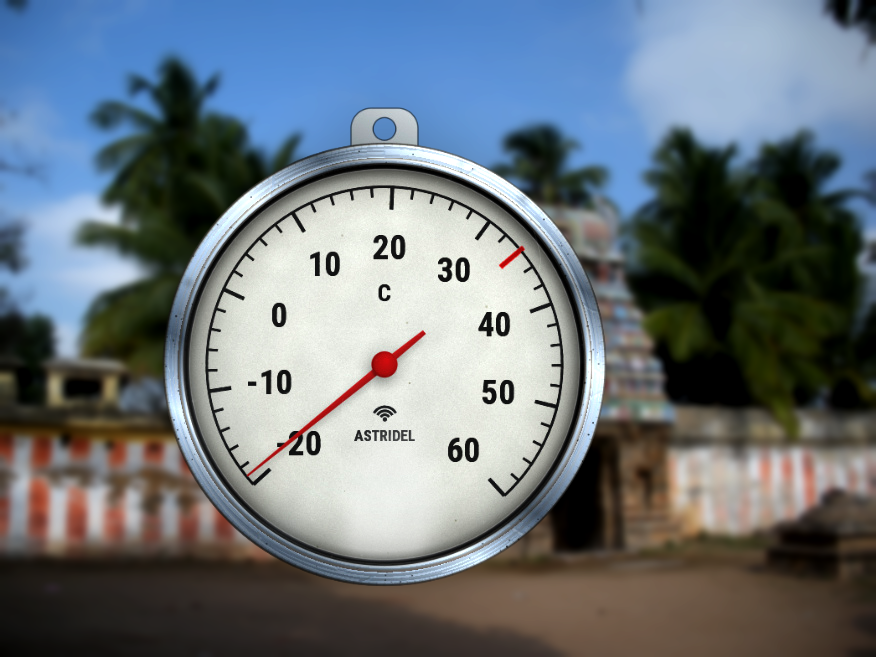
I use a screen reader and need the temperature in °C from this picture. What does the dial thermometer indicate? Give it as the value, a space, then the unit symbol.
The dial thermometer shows -19 °C
